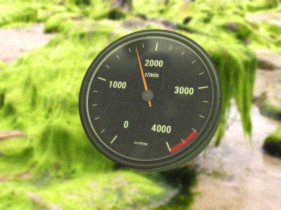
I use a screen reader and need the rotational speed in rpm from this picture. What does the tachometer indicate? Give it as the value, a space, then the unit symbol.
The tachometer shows 1700 rpm
